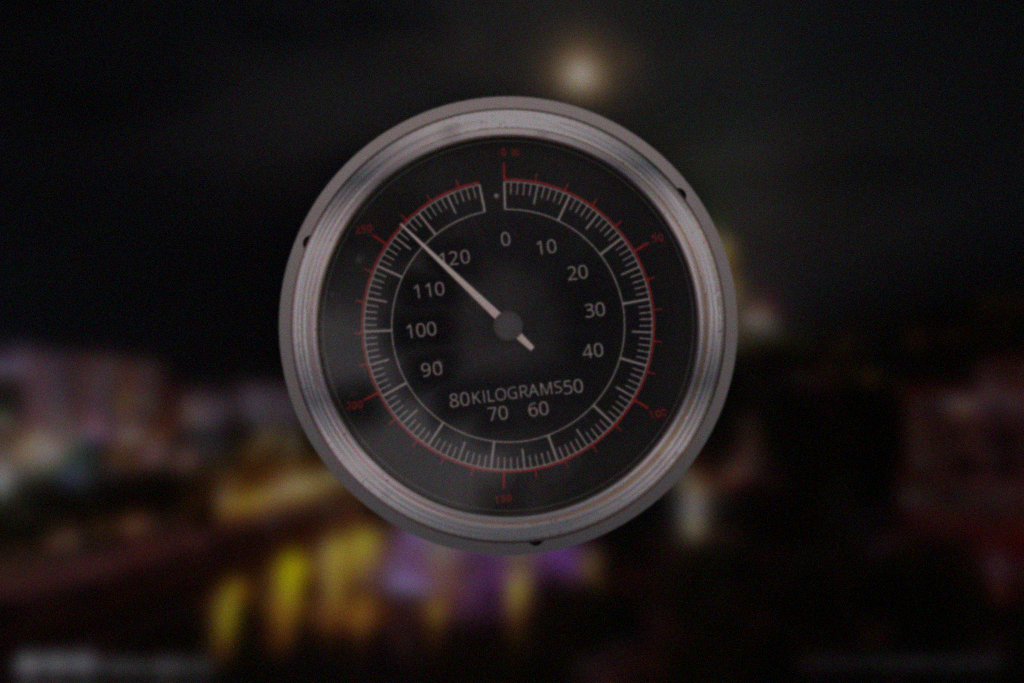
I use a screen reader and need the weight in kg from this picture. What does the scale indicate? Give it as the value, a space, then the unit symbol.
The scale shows 117 kg
